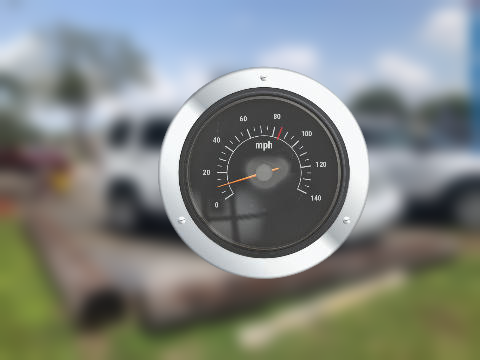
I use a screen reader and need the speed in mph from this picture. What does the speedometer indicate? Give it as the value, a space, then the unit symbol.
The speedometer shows 10 mph
